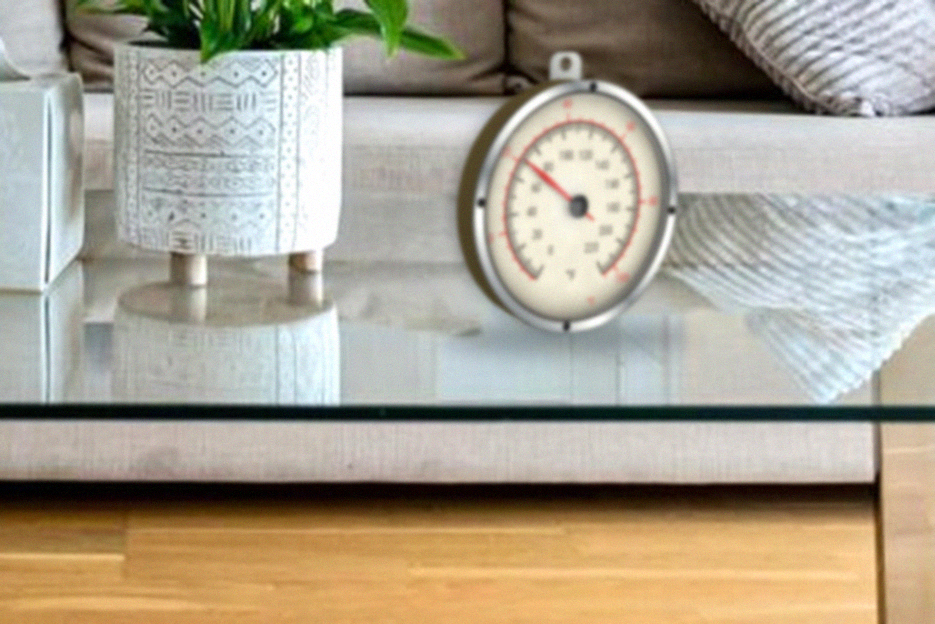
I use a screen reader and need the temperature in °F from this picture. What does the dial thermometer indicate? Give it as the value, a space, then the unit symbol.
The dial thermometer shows 70 °F
